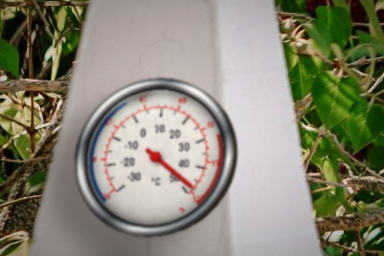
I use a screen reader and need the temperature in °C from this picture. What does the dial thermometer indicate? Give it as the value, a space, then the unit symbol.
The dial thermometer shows 47.5 °C
